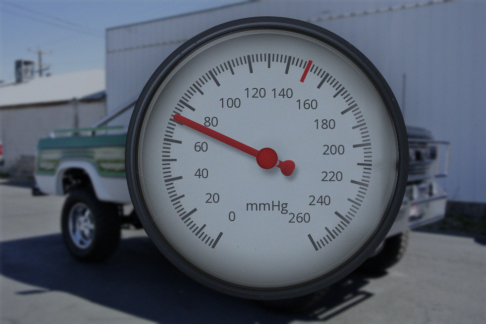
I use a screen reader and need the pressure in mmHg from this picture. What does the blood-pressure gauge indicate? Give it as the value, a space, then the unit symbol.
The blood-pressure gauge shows 72 mmHg
